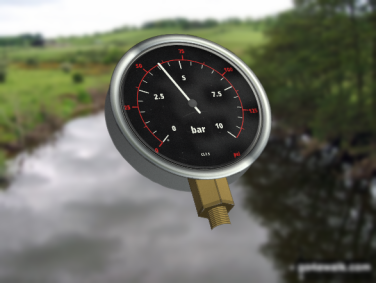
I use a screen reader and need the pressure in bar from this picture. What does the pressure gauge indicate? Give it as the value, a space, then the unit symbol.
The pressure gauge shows 4 bar
